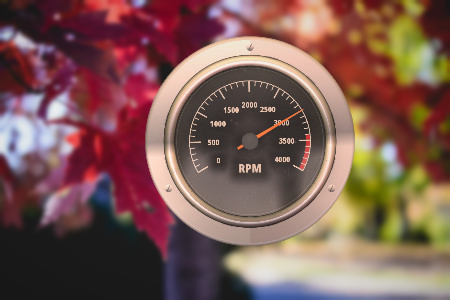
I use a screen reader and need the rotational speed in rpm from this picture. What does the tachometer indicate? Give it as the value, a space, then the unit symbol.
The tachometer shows 3000 rpm
